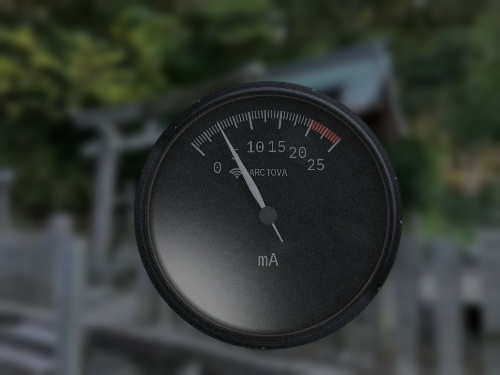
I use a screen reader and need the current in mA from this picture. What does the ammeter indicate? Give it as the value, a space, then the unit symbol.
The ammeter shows 5 mA
